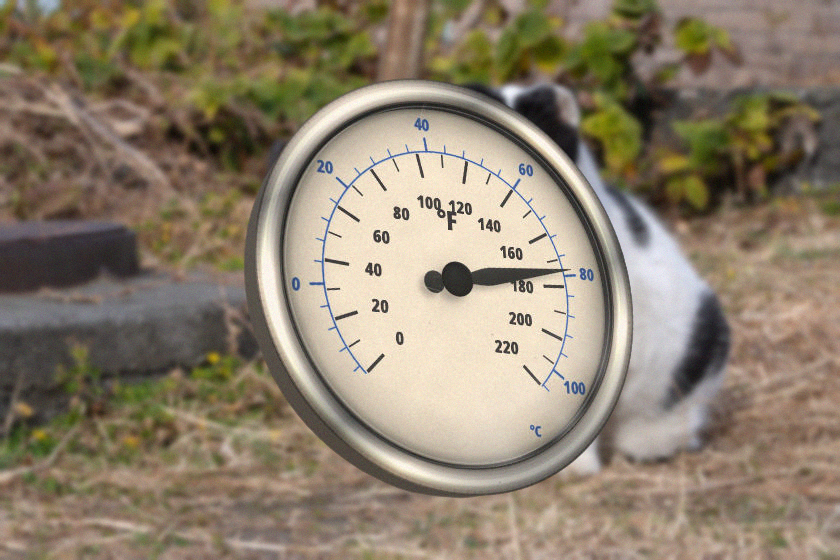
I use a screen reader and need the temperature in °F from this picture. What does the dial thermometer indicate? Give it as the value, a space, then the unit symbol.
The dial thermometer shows 175 °F
